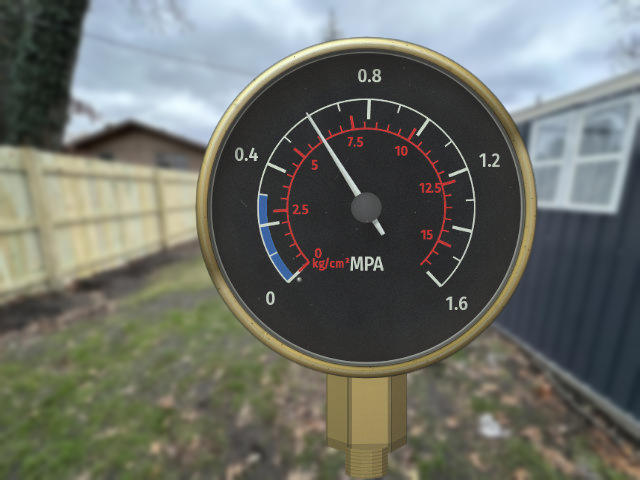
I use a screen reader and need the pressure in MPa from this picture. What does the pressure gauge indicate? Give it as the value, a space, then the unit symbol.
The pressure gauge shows 0.6 MPa
